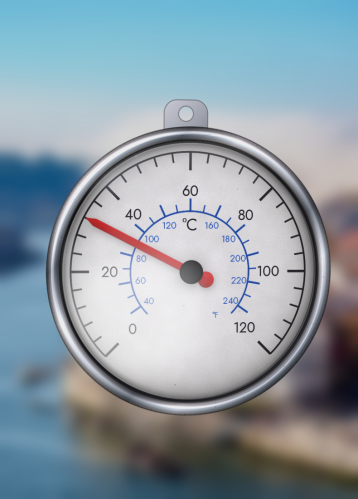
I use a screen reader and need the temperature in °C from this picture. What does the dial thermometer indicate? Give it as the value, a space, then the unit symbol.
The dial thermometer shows 32 °C
